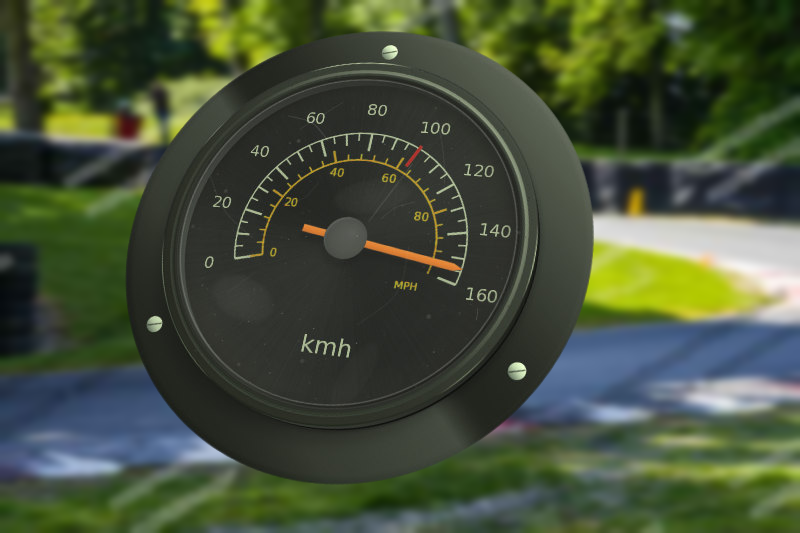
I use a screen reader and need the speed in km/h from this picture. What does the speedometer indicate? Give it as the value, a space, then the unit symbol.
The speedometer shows 155 km/h
